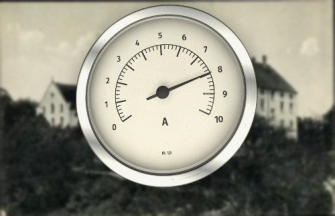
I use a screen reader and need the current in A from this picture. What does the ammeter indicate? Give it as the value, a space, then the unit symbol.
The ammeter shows 8 A
